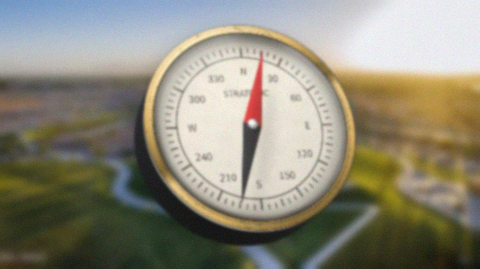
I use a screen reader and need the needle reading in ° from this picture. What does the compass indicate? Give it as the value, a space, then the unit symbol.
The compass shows 15 °
